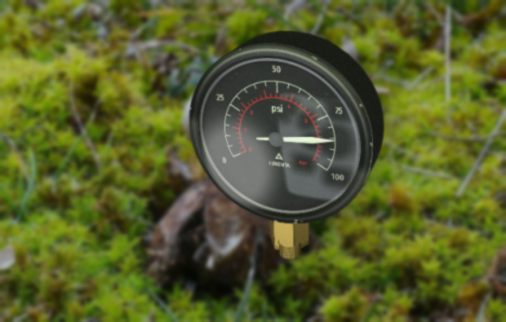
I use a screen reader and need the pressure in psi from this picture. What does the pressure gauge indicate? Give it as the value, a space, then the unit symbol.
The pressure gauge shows 85 psi
